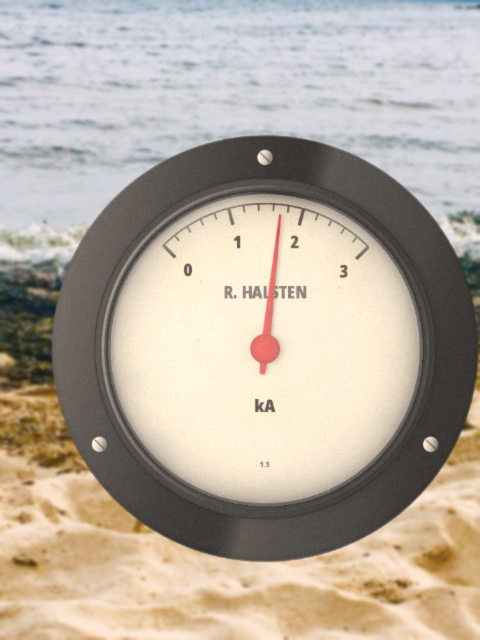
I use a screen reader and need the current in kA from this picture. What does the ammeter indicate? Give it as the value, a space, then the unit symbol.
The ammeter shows 1.7 kA
